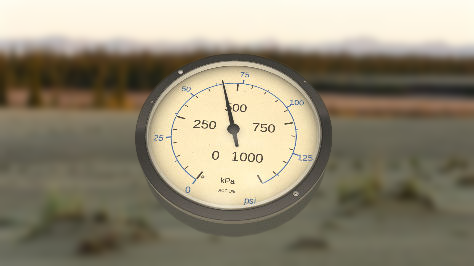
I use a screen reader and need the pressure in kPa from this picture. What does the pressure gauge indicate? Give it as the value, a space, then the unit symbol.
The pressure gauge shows 450 kPa
